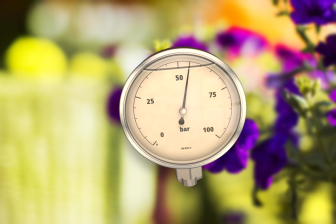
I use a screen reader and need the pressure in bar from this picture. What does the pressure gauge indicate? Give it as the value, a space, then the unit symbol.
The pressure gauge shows 55 bar
